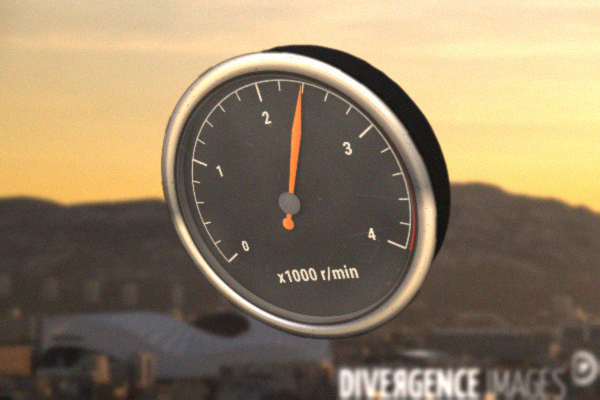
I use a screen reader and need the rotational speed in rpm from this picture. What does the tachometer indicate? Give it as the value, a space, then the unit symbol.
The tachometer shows 2400 rpm
